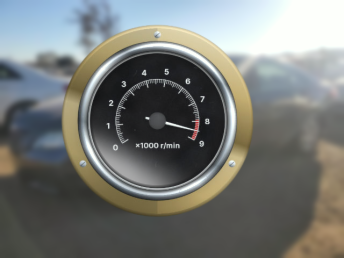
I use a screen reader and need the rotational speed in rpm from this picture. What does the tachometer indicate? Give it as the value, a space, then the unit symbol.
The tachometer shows 8500 rpm
